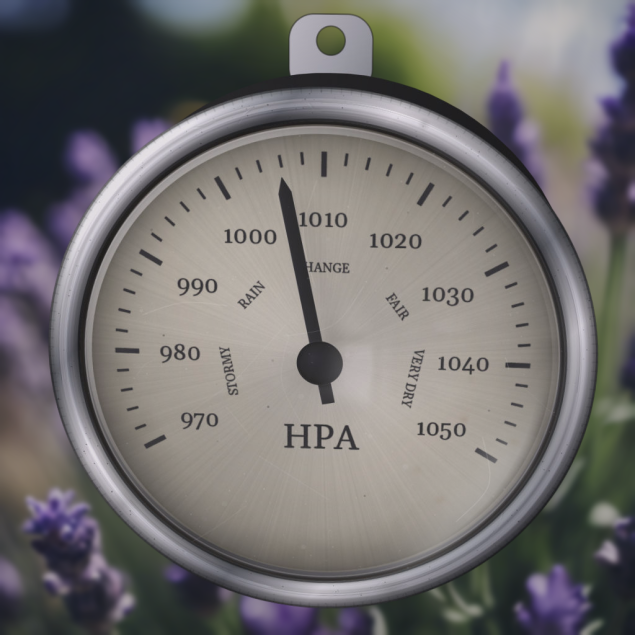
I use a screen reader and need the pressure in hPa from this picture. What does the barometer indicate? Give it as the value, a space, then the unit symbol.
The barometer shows 1006 hPa
